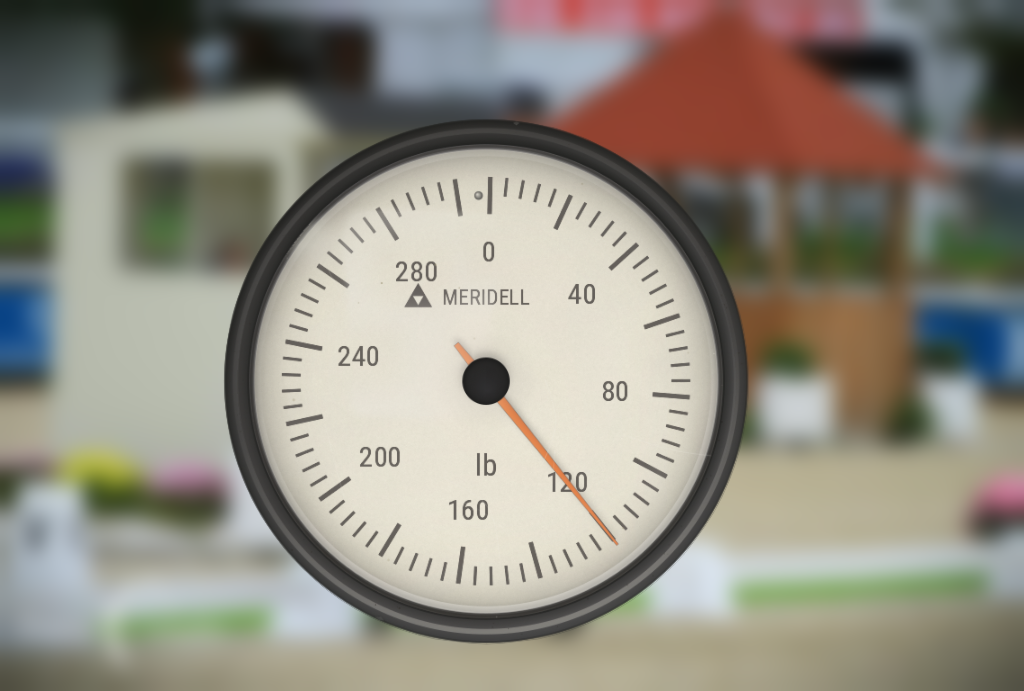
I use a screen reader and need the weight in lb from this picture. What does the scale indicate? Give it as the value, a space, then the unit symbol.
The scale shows 120 lb
